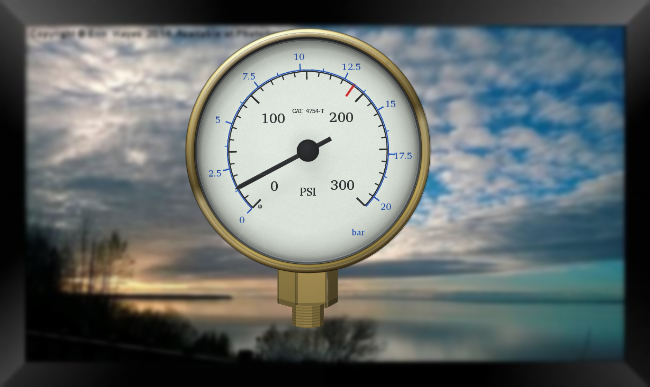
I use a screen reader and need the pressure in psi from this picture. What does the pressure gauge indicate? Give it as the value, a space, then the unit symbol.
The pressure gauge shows 20 psi
